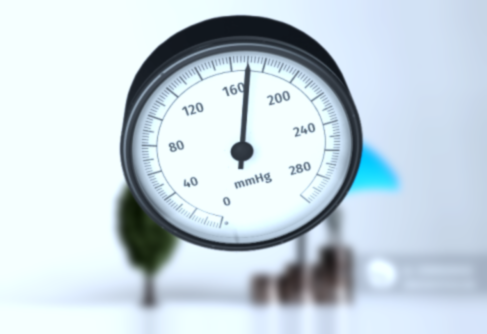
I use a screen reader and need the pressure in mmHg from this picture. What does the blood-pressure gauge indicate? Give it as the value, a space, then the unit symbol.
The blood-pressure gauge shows 170 mmHg
